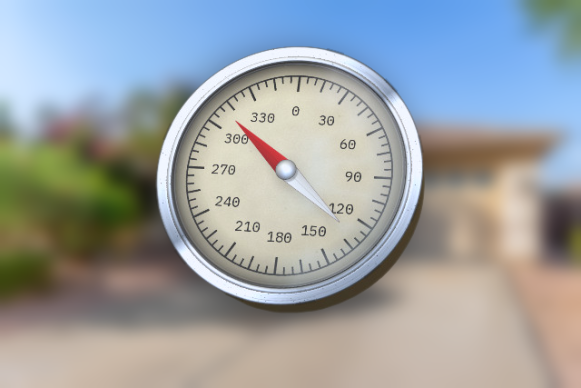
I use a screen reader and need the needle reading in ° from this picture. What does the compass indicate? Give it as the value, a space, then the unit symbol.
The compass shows 310 °
